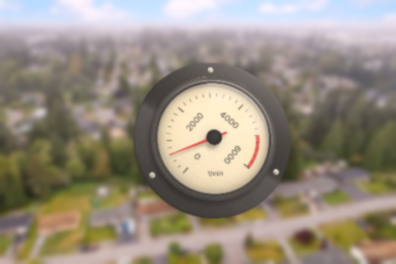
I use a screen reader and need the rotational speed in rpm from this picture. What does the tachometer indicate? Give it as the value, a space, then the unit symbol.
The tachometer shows 600 rpm
